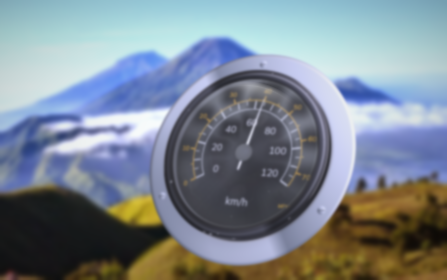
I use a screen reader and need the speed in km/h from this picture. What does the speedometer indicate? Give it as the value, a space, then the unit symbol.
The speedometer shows 65 km/h
